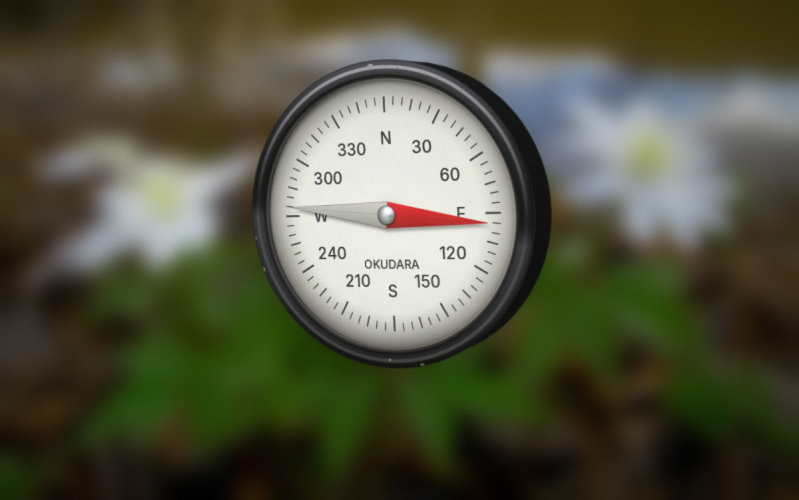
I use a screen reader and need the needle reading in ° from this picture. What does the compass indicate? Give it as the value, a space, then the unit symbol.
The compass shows 95 °
